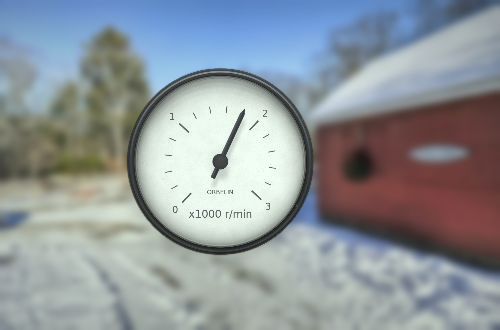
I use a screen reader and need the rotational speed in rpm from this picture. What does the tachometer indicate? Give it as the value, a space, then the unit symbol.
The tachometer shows 1800 rpm
